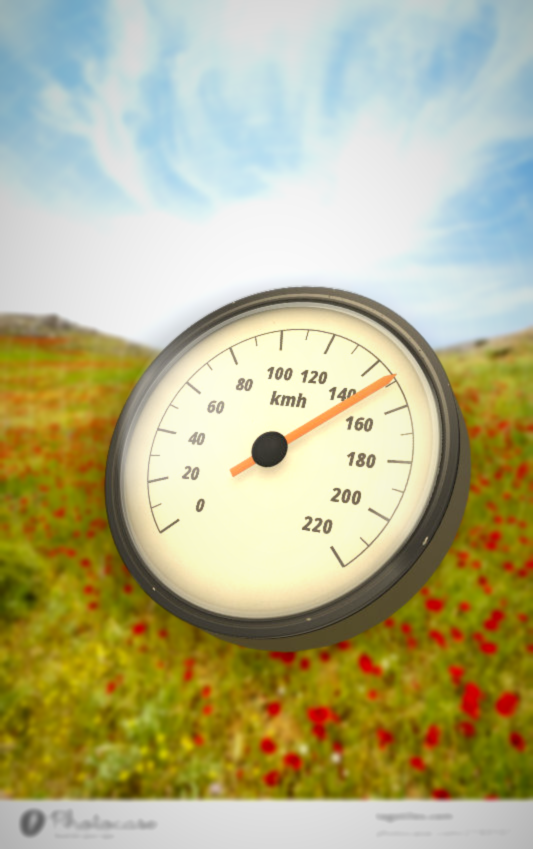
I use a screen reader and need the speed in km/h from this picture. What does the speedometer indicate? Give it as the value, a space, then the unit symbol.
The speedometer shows 150 km/h
